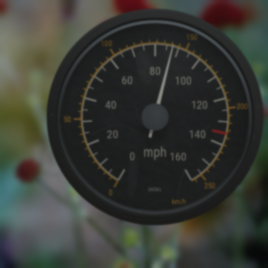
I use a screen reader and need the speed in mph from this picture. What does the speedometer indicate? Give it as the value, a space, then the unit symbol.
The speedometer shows 87.5 mph
